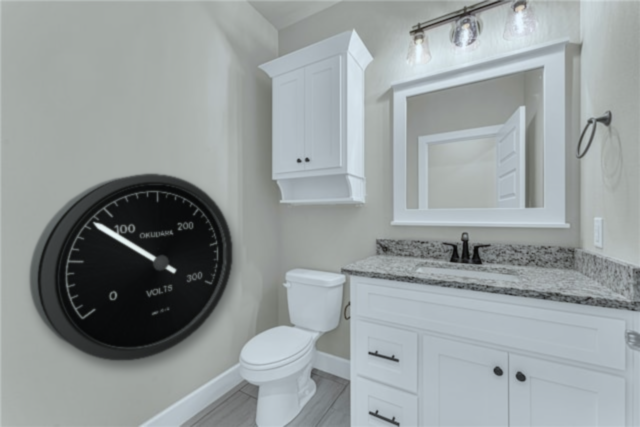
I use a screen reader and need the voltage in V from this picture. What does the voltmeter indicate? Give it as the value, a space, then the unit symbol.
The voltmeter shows 85 V
